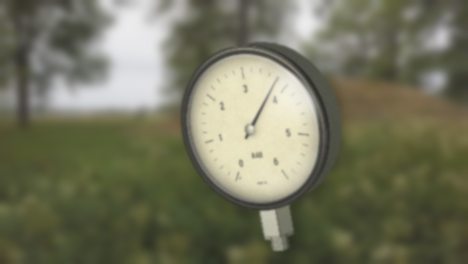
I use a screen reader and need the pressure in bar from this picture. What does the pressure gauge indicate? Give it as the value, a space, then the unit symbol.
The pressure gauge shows 3.8 bar
